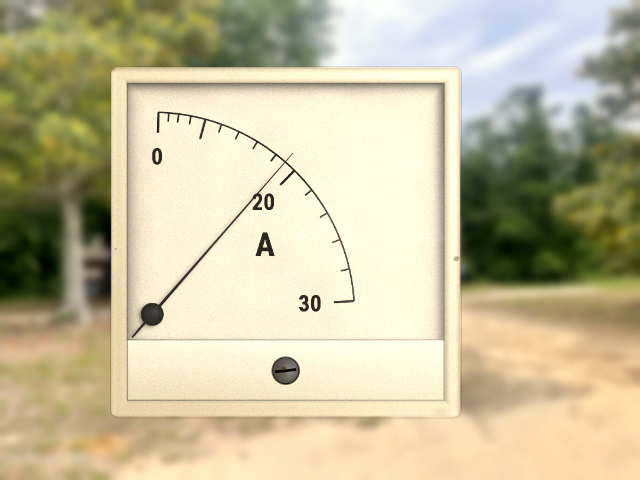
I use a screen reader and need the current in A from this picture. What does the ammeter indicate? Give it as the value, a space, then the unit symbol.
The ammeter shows 19 A
